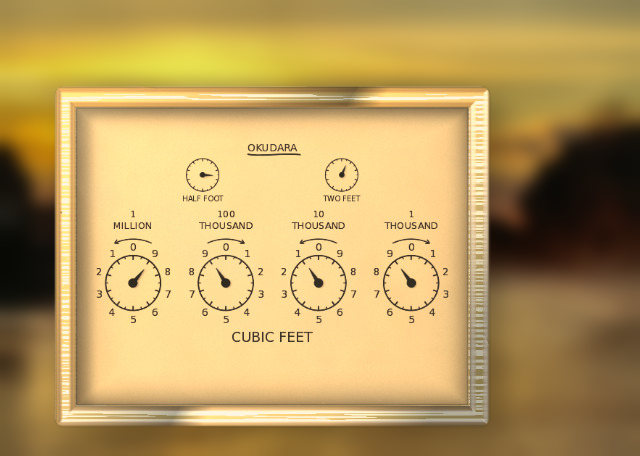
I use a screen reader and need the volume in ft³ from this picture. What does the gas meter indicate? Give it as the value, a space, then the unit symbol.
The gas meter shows 890900 ft³
